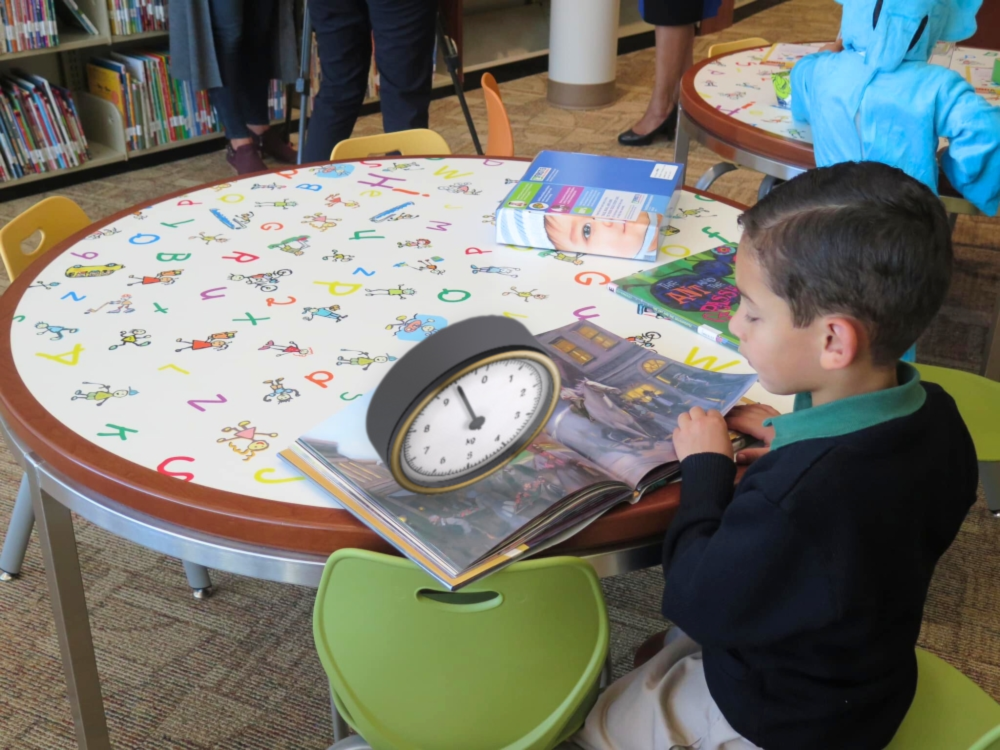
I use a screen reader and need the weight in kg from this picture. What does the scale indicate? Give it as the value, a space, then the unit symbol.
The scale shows 9.5 kg
